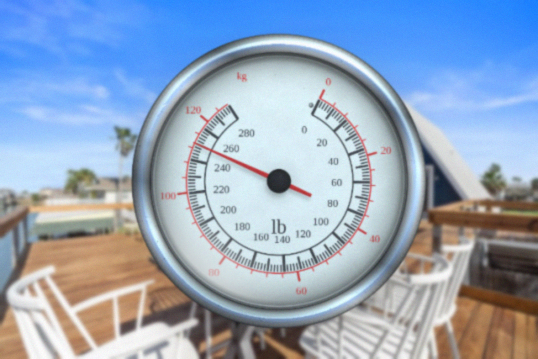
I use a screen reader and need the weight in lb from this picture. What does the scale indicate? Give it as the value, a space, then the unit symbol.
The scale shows 250 lb
